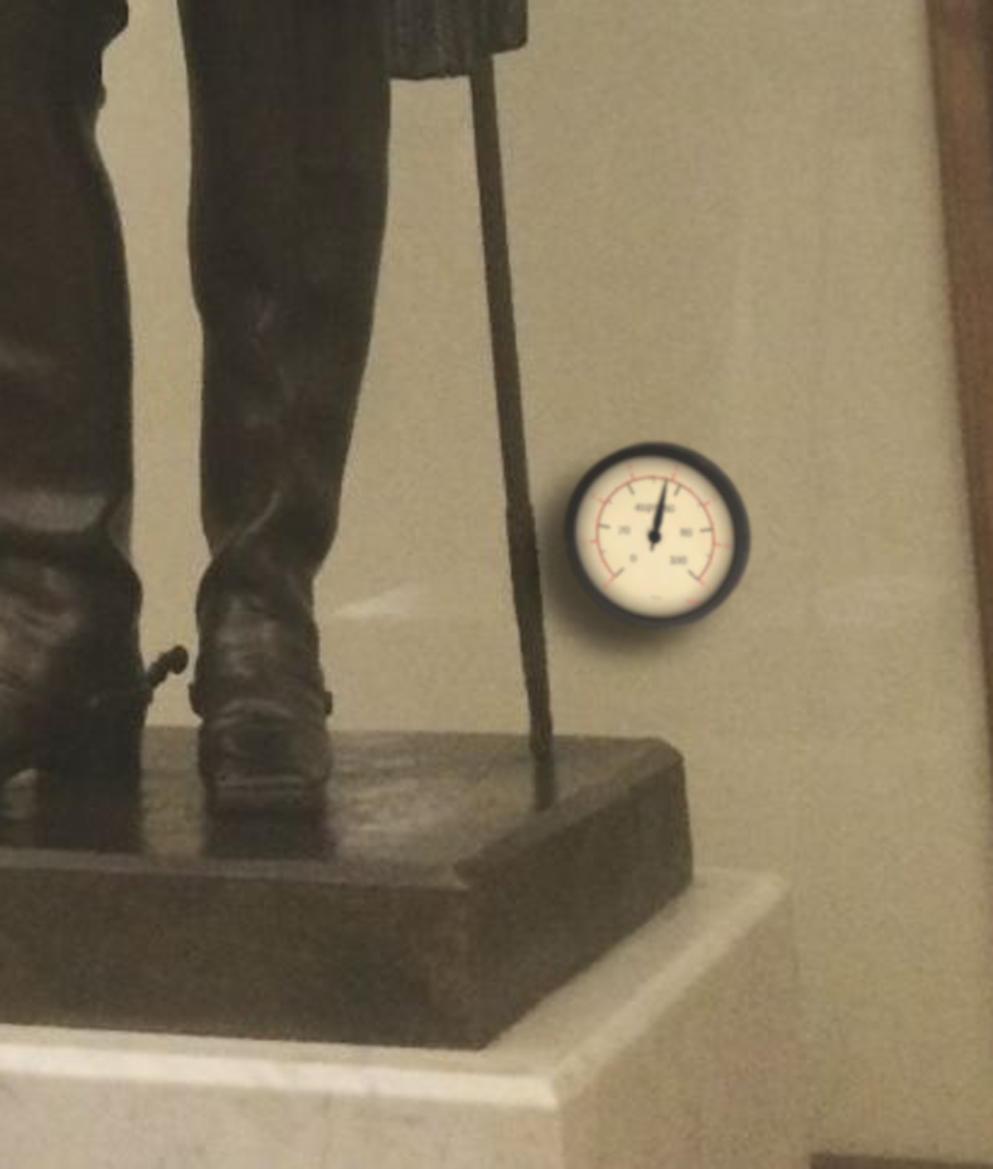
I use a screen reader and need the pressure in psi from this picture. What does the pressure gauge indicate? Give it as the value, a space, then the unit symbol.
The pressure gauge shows 55 psi
